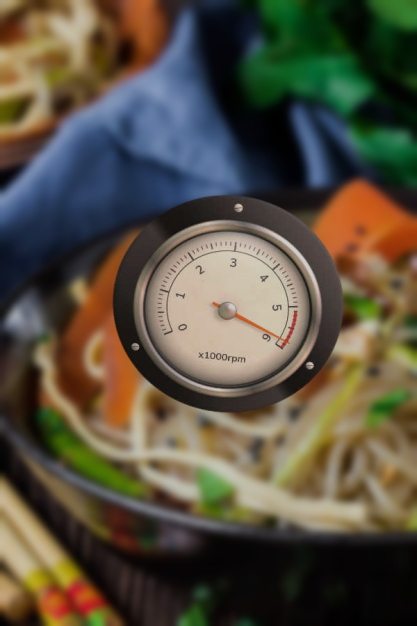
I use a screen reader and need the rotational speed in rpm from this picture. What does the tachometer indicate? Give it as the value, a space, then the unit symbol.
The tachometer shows 5800 rpm
